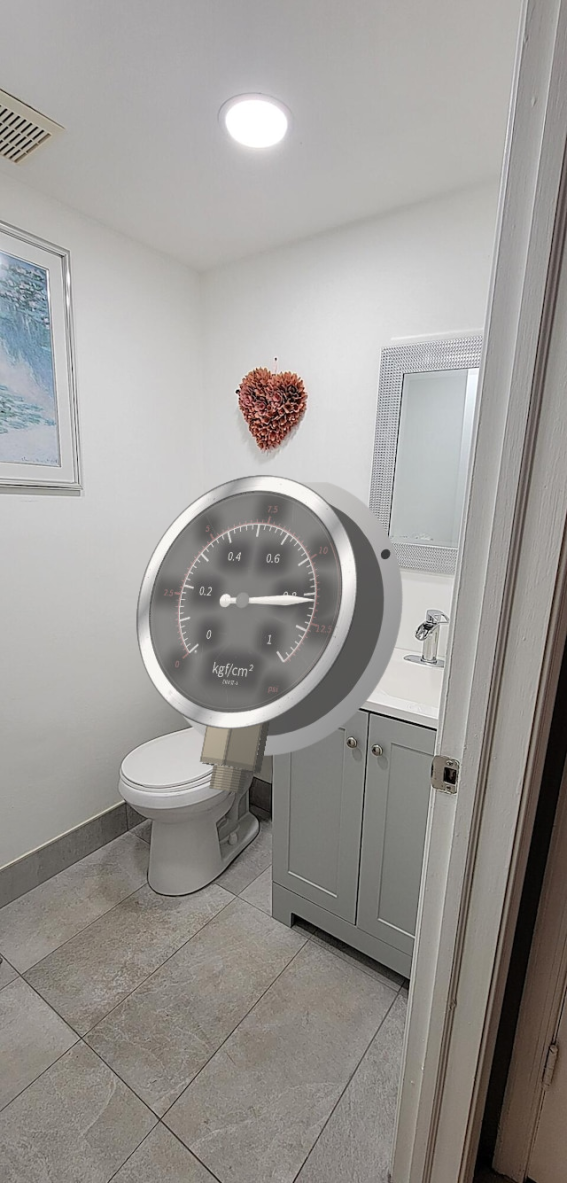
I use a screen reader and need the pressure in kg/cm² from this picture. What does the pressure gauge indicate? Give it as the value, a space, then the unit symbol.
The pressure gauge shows 0.82 kg/cm²
